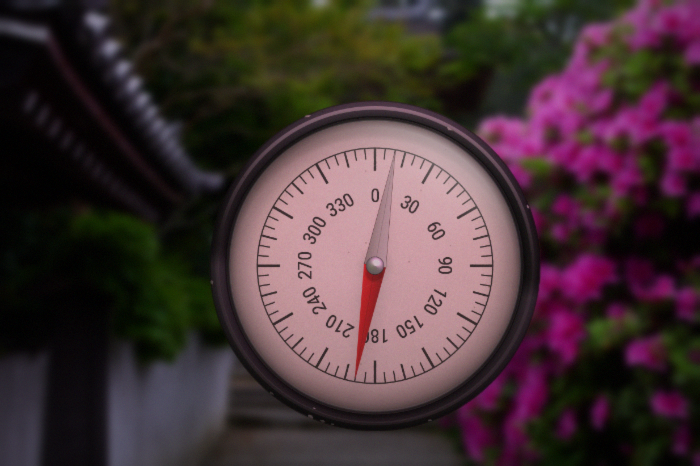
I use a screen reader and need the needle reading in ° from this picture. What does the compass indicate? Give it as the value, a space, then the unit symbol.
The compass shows 190 °
